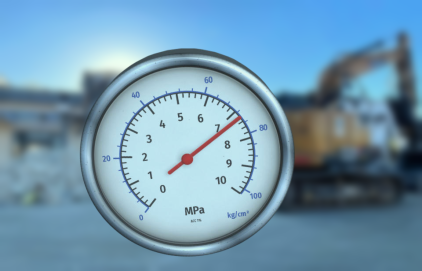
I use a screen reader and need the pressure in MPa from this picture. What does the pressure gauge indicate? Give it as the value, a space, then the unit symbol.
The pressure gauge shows 7.2 MPa
